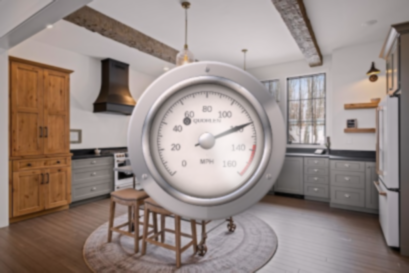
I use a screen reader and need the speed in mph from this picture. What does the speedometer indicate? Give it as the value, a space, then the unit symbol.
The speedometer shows 120 mph
